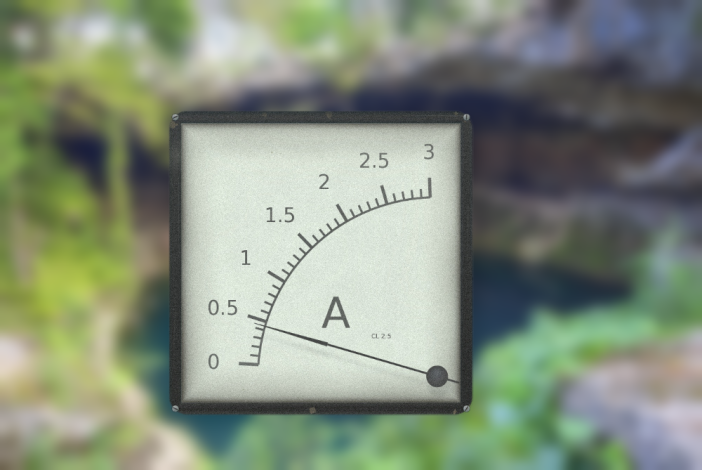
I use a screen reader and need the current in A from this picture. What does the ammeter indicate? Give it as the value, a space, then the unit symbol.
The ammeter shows 0.45 A
